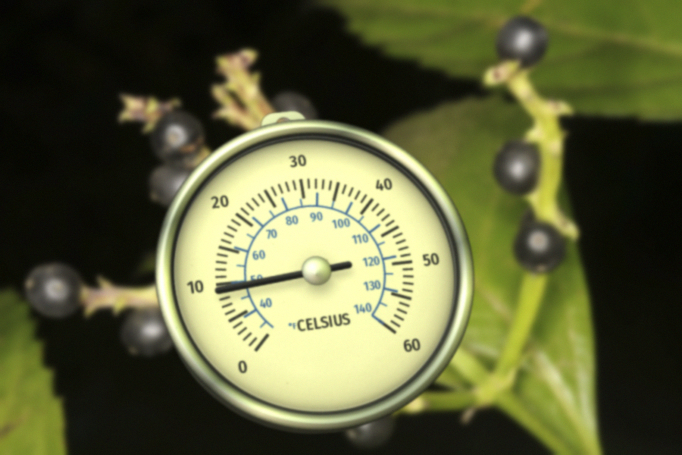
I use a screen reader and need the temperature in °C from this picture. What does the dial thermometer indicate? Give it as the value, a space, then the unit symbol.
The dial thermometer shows 9 °C
